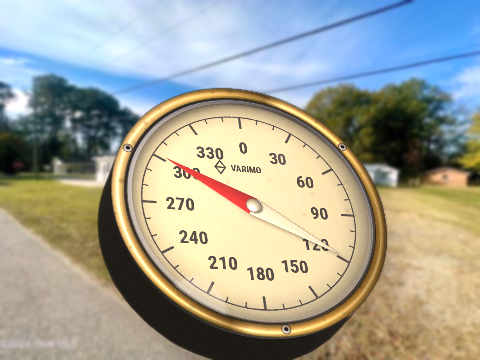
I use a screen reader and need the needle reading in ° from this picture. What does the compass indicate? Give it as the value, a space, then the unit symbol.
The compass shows 300 °
